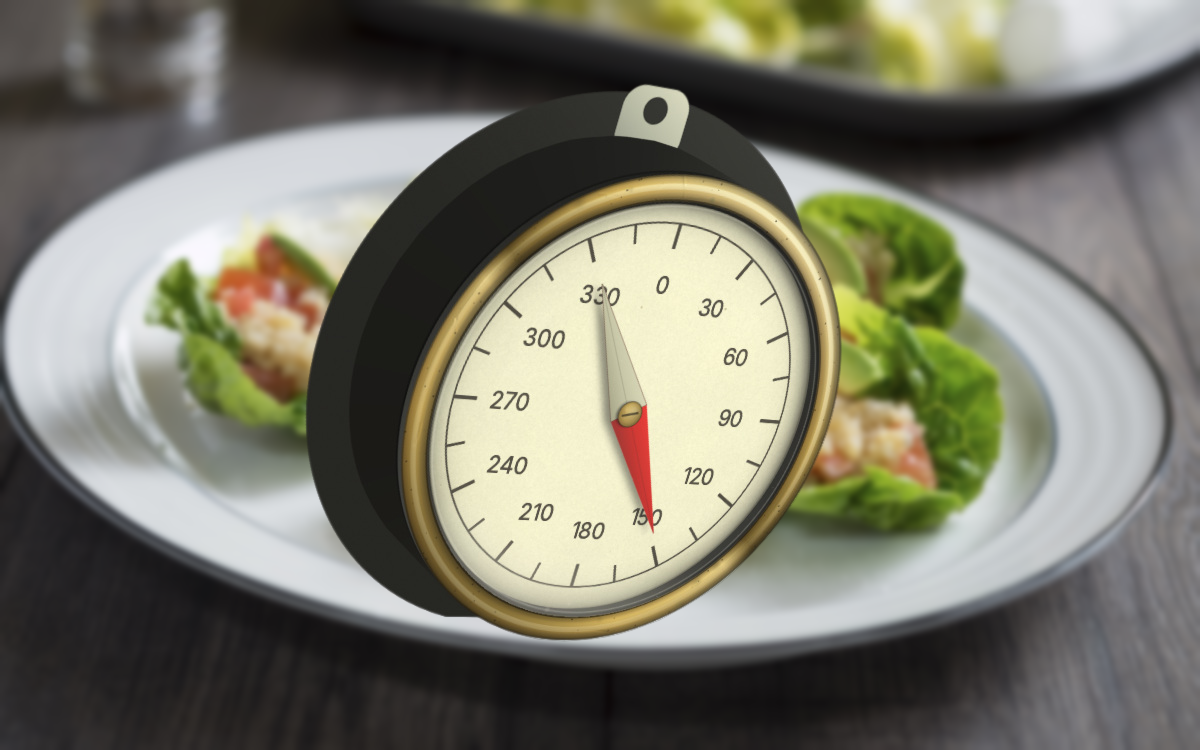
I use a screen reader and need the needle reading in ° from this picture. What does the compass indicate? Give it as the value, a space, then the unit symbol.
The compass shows 150 °
